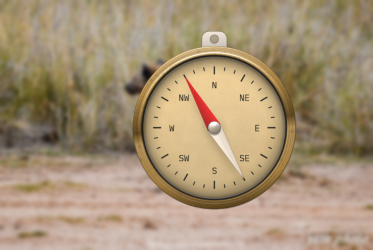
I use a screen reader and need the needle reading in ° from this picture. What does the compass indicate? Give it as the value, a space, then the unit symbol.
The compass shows 330 °
